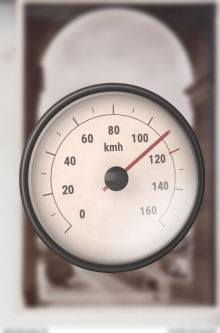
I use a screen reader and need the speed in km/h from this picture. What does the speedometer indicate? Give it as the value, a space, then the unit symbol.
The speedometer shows 110 km/h
